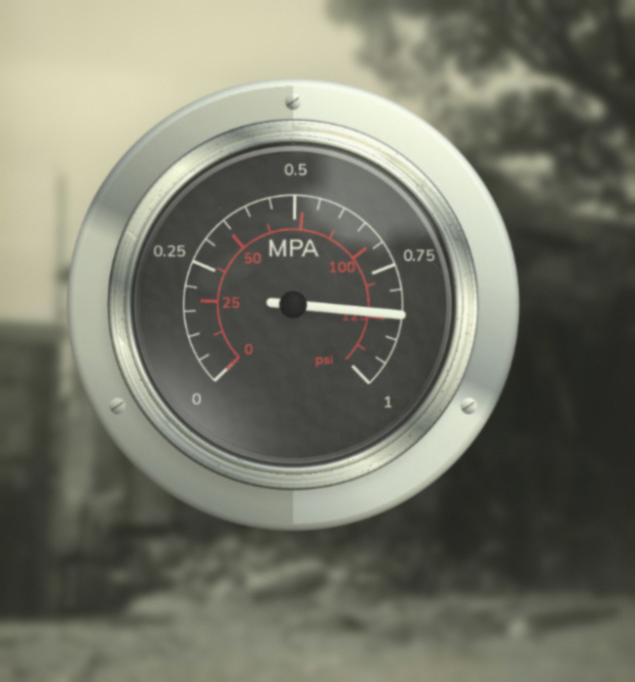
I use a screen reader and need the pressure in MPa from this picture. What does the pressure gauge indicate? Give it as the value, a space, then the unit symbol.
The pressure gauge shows 0.85 MPa
